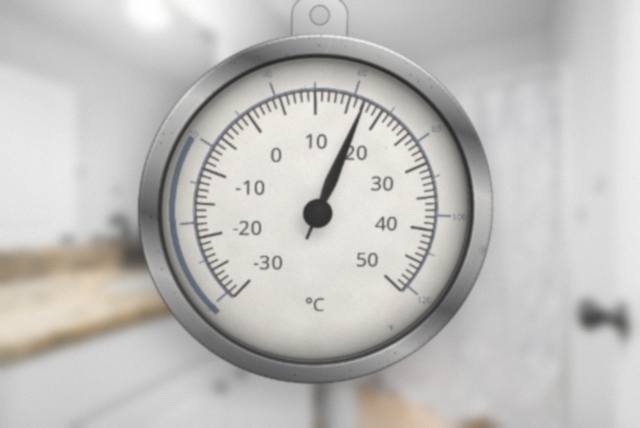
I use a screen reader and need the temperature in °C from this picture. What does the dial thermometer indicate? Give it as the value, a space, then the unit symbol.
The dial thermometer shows 17 °C
